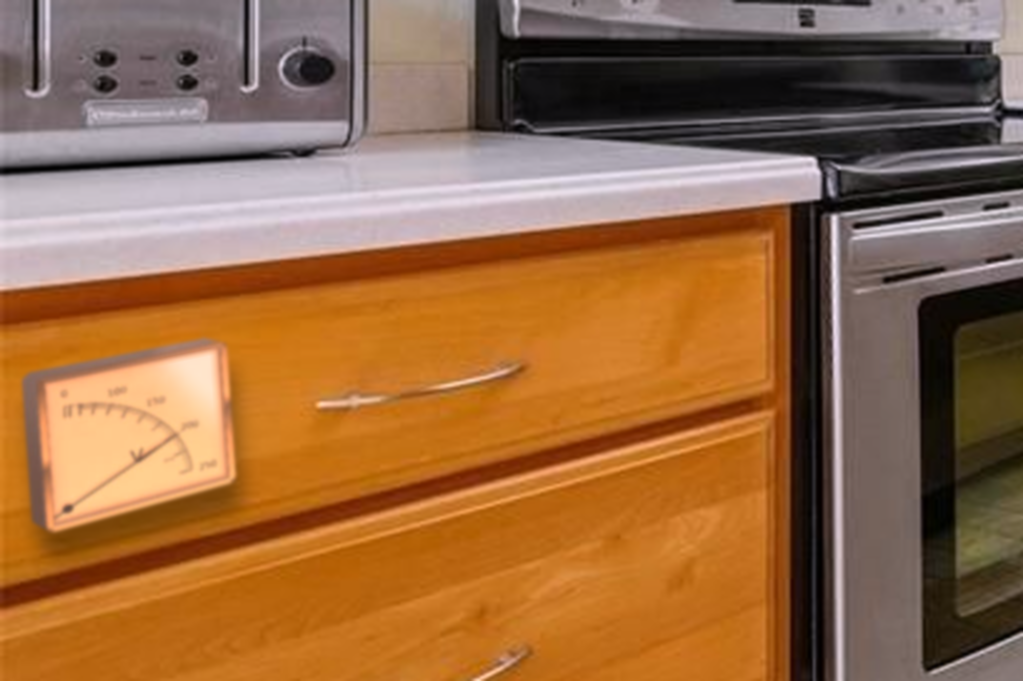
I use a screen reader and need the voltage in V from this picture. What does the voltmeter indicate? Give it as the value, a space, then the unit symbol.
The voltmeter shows 200 V
